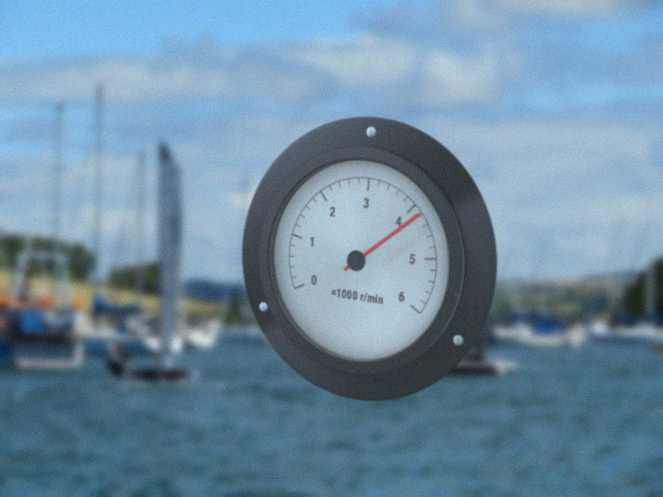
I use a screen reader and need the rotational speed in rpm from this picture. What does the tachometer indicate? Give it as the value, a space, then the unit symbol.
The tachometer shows 4200 rpm
